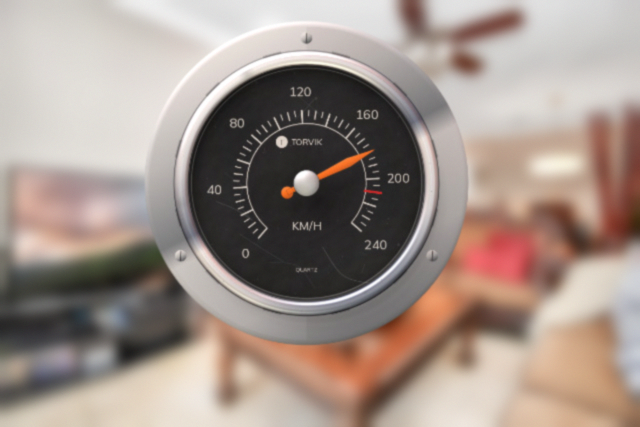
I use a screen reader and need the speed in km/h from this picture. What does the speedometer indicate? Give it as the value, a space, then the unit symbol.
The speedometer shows 180 km/h
